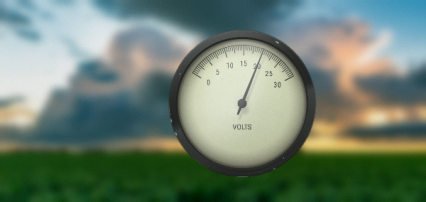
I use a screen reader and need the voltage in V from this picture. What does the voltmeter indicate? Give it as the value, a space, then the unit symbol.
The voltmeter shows 20 V
